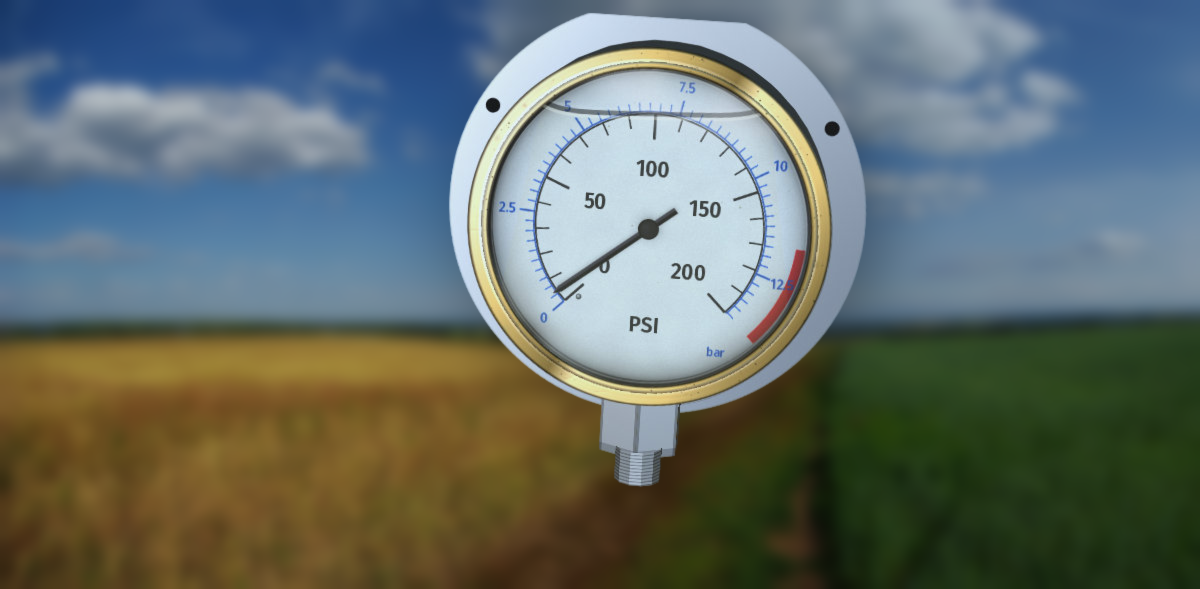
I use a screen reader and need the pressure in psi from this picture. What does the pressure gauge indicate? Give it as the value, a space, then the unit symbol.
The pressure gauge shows 5 psi
